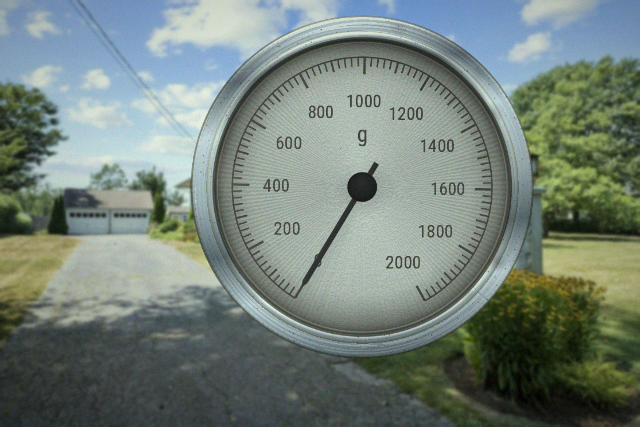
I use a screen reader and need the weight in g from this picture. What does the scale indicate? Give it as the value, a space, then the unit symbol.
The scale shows 0 g
